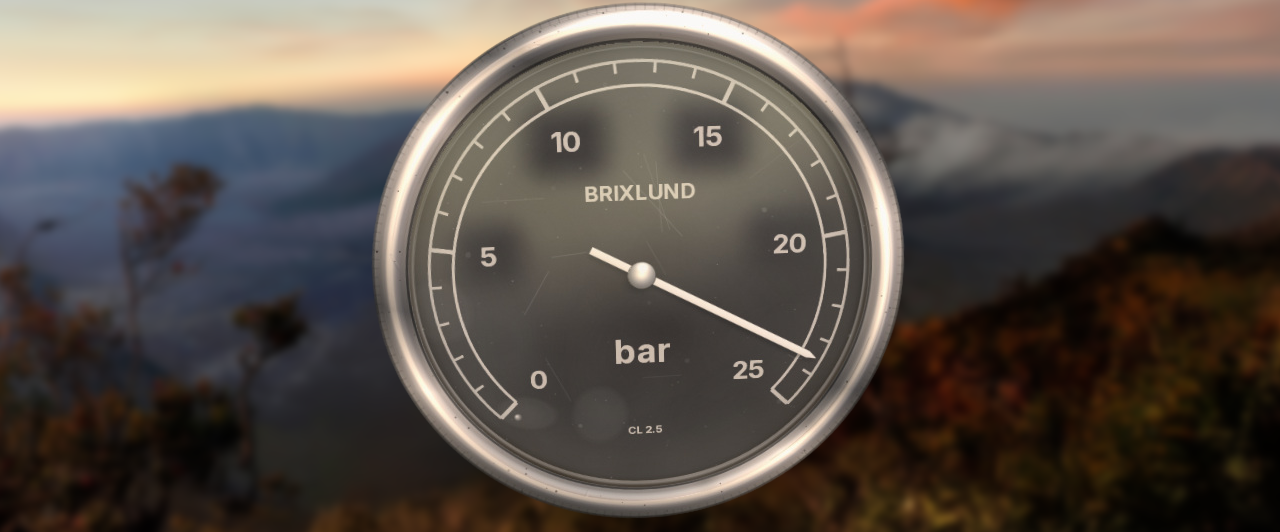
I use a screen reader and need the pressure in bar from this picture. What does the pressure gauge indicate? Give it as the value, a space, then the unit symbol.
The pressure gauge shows 23.5 bar
